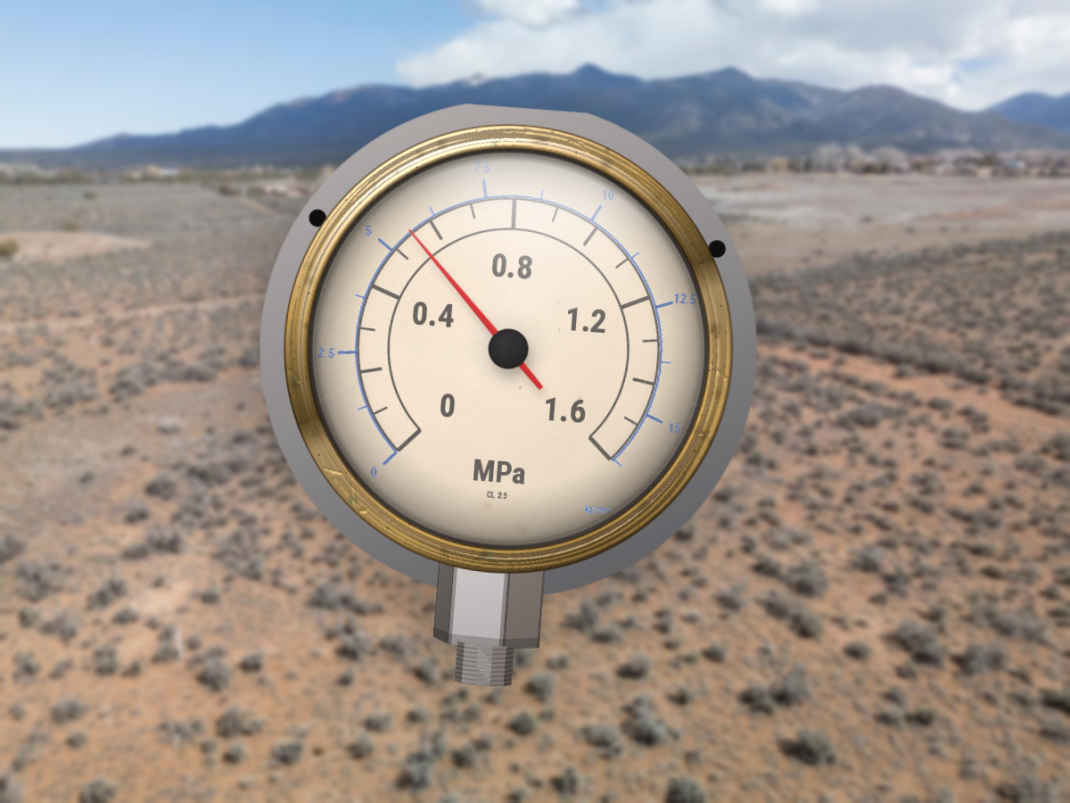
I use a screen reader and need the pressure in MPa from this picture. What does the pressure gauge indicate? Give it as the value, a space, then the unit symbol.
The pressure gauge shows 0.55 MPa
